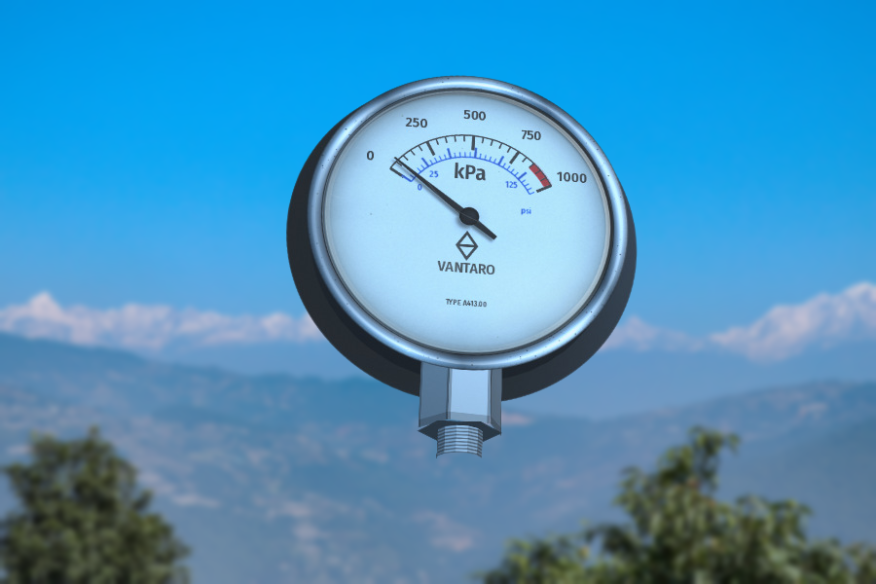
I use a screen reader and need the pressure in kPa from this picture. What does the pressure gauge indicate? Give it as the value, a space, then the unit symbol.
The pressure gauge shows 50 kPa
